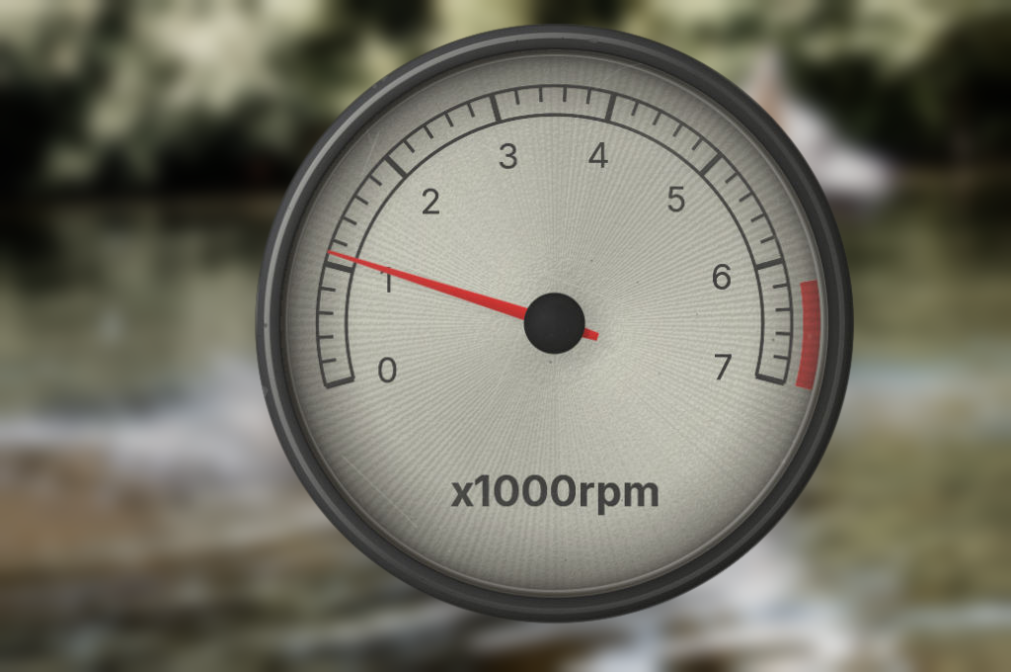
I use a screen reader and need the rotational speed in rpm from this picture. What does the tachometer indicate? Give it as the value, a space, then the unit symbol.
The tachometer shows 1100 rpm
